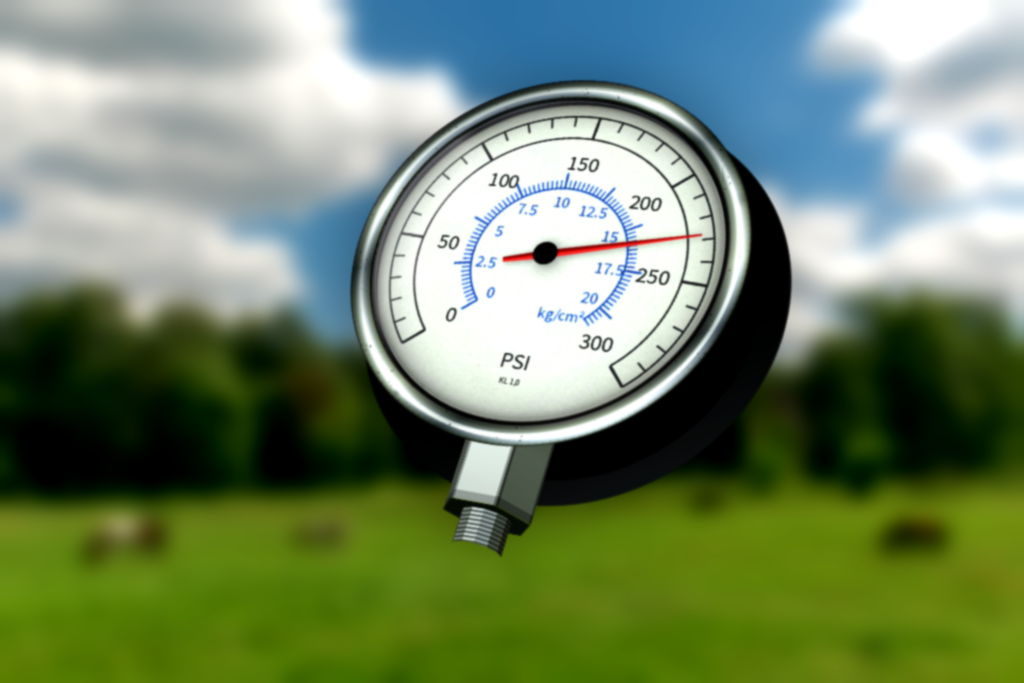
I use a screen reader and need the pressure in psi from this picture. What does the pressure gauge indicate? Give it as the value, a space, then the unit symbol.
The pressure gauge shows 230 psi
